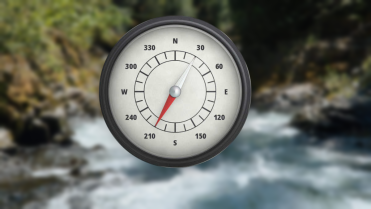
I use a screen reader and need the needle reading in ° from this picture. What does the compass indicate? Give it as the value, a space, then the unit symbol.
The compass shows 210 °
